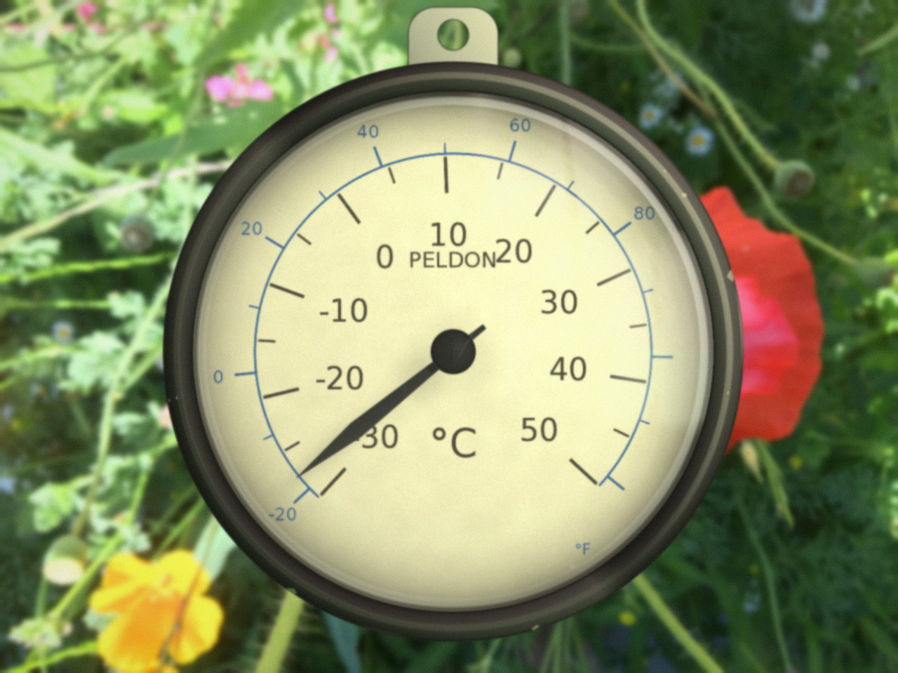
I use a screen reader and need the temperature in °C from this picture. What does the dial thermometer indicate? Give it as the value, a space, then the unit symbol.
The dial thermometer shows -27.5 °C
